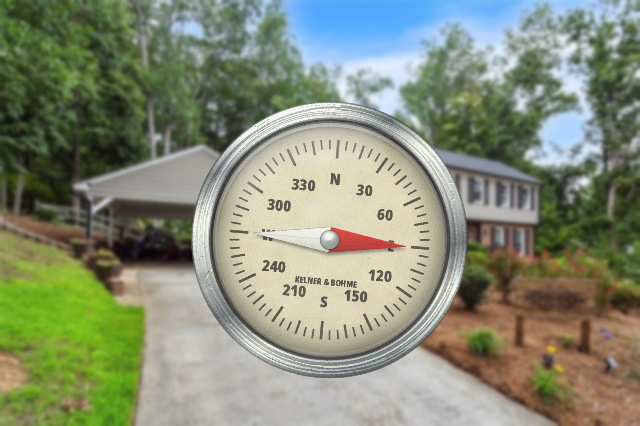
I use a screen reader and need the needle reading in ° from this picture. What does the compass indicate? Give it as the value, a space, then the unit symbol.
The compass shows 90 °
